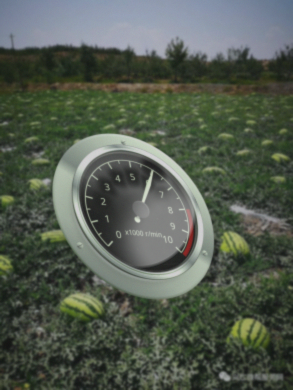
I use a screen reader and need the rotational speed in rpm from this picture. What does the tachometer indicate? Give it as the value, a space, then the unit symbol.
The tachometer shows 6000 rpm
